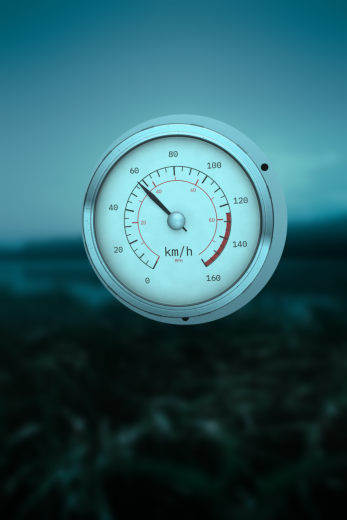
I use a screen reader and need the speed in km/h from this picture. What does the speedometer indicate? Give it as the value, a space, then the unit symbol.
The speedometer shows 57.5 km/h
